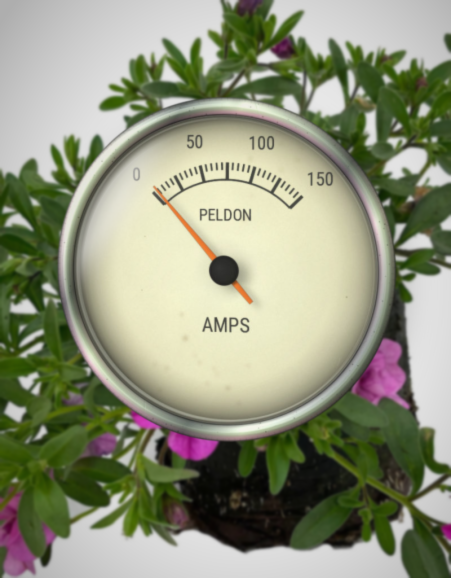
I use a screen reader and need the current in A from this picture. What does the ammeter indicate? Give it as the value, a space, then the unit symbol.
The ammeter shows 5 A
